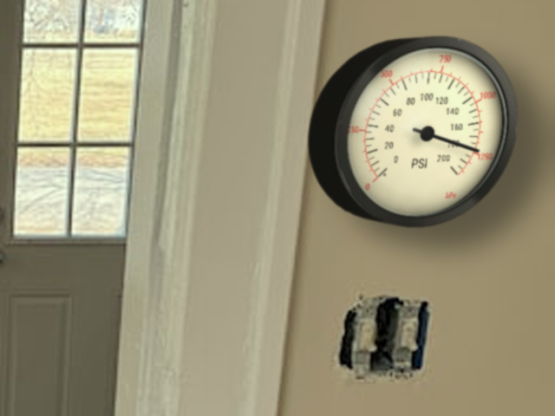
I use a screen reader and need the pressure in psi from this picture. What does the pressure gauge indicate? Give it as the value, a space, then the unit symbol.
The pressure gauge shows 180 psi
